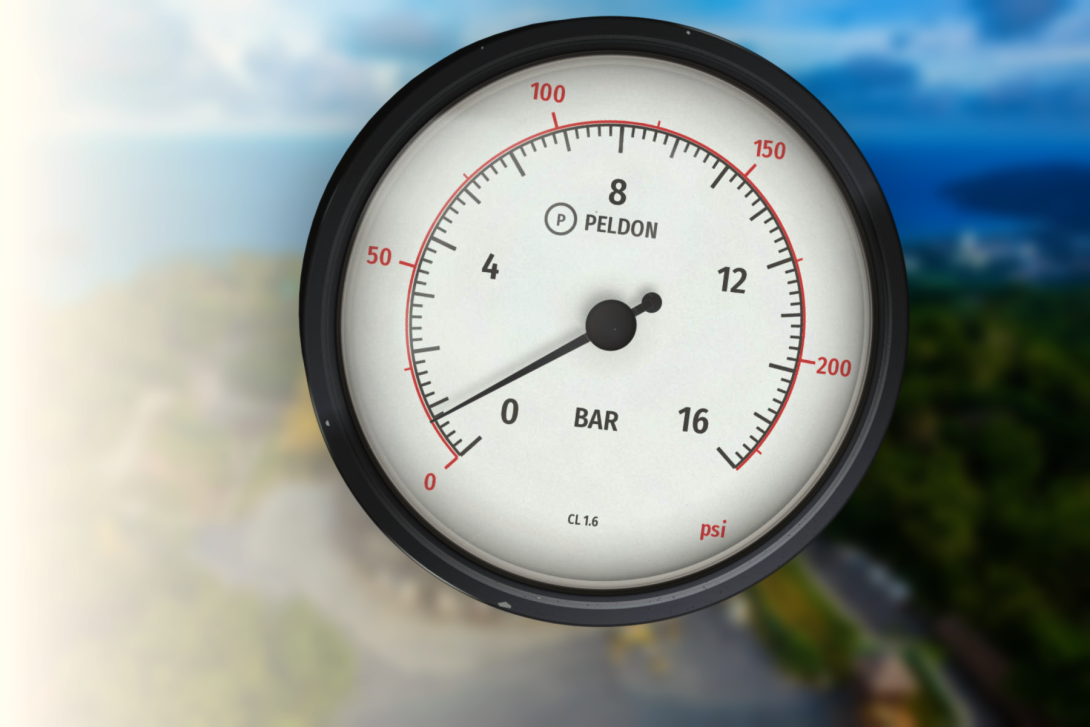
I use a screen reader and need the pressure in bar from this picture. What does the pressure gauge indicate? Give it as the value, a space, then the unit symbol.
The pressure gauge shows 0.8 bar
